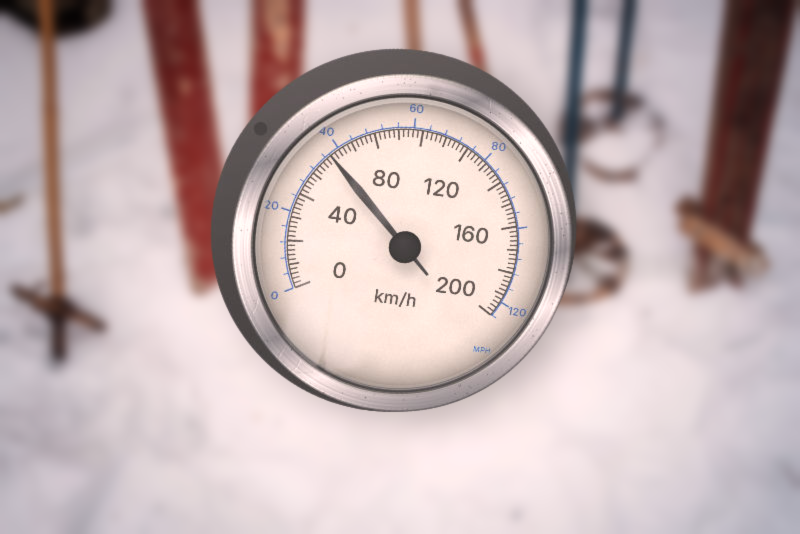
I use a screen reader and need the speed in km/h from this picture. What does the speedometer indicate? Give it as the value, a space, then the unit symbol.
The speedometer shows 60 km/h
